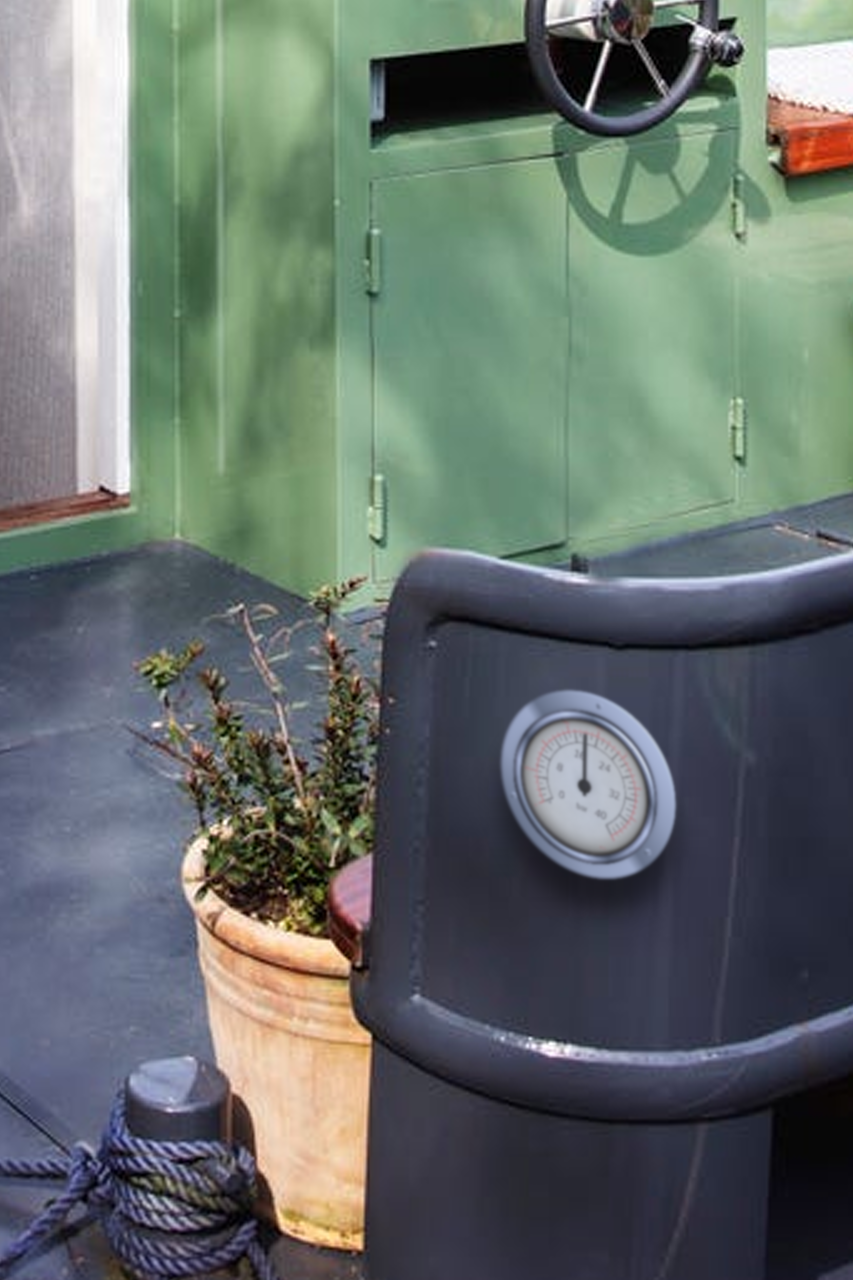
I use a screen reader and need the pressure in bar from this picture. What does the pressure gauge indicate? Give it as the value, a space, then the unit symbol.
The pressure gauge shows 18 bar
